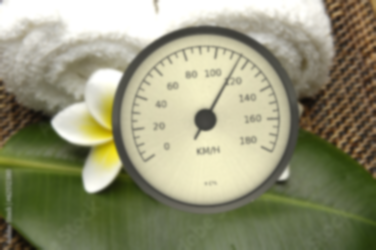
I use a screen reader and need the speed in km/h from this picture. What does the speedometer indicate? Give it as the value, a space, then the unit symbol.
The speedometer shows 115 km/h
